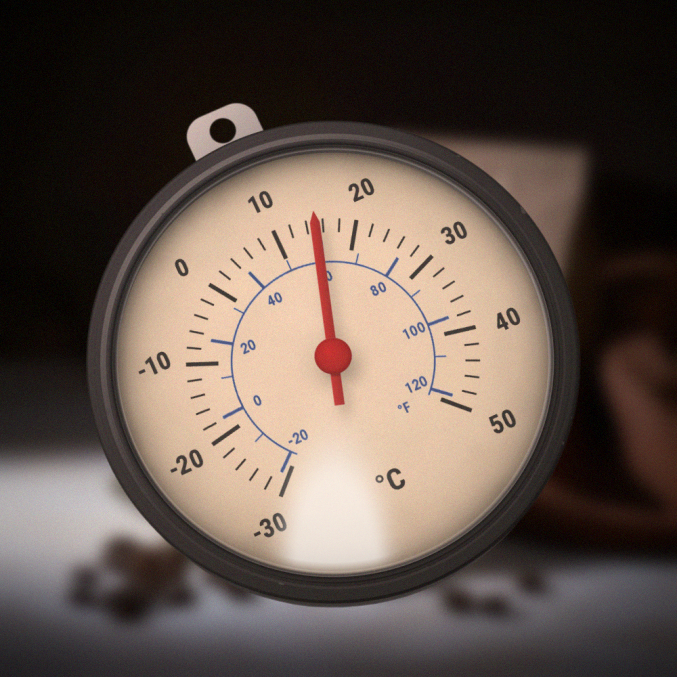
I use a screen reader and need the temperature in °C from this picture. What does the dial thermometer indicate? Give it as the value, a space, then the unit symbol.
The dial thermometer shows 15 °C
